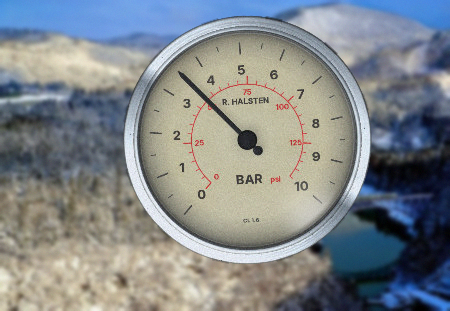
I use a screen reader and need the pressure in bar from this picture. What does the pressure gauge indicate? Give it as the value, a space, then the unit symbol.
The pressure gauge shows 3.5 bar
